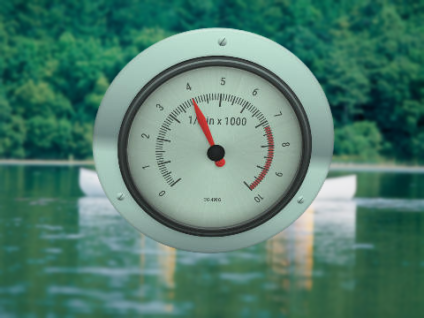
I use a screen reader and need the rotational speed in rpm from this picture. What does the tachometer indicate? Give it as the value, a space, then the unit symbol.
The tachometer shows 4000 rpm
